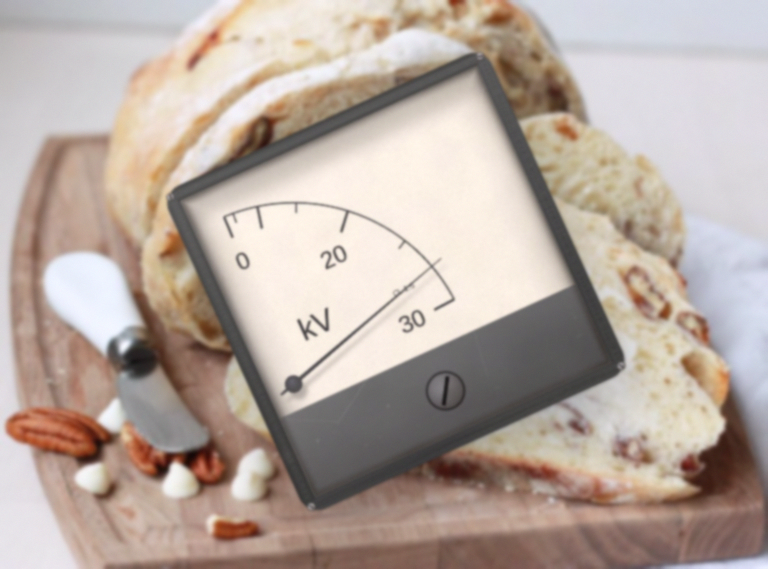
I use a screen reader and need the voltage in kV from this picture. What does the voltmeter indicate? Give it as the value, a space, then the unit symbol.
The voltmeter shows 27.5 kV
